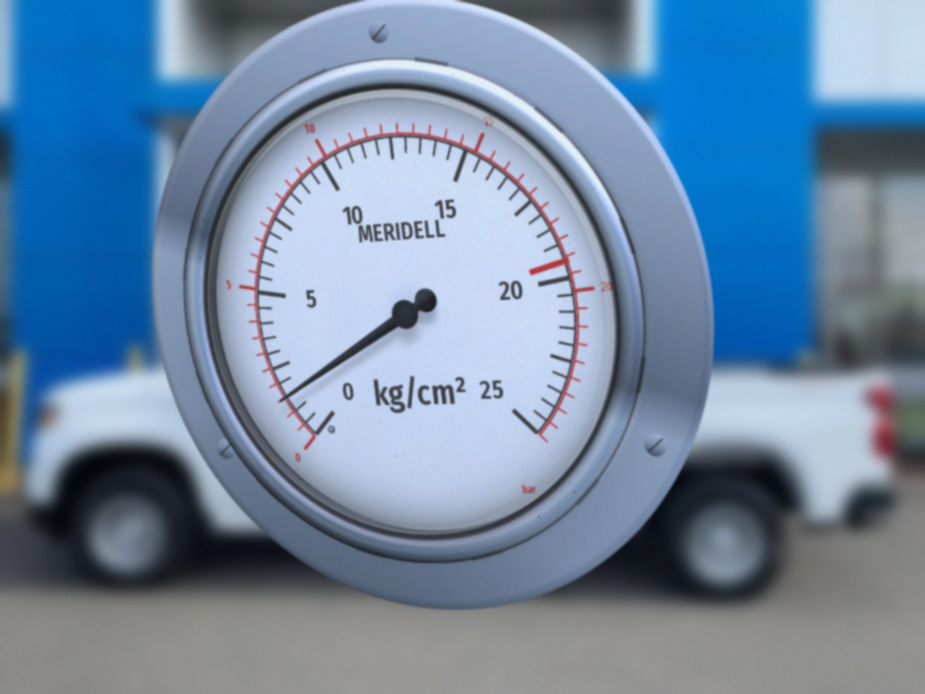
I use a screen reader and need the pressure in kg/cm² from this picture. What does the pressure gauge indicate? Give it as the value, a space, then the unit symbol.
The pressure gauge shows 1.5 kg/cm²
